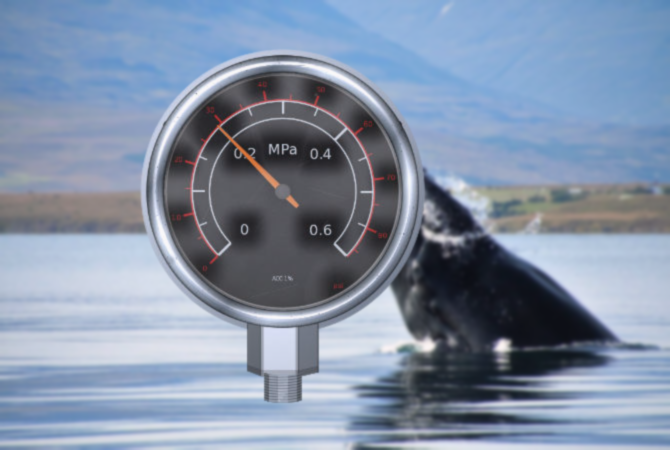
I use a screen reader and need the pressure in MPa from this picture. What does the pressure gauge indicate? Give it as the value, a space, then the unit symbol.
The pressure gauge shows 0.2 MPa
